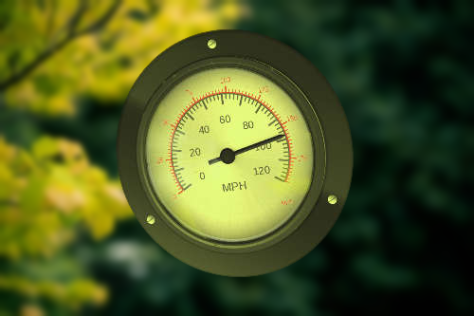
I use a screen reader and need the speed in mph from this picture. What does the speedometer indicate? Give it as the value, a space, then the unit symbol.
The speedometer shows 98 mph
